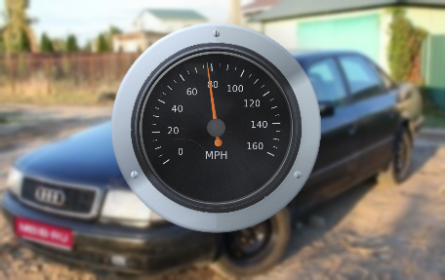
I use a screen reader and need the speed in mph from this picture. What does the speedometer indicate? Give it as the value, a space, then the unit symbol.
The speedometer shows 77.5 mph
